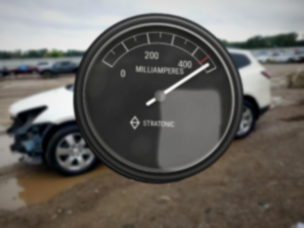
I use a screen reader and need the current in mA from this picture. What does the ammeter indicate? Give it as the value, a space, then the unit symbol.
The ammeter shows 475 mA
